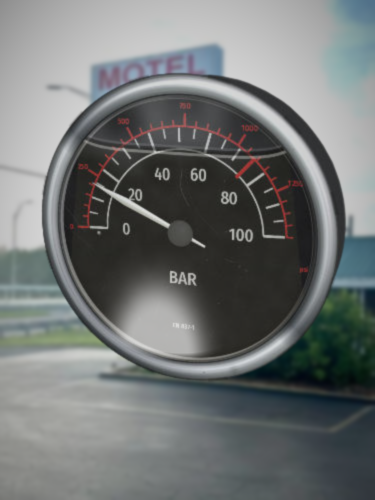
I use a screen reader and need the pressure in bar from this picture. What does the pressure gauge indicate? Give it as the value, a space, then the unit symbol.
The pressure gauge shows 15 bar
